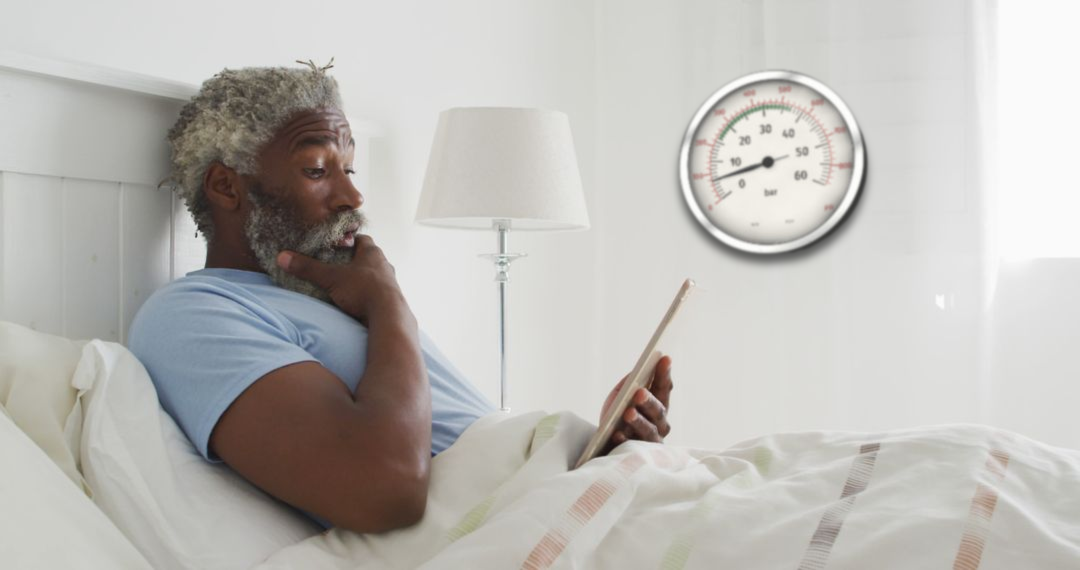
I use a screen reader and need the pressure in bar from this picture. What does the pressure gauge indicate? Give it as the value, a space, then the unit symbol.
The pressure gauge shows 5 bar
